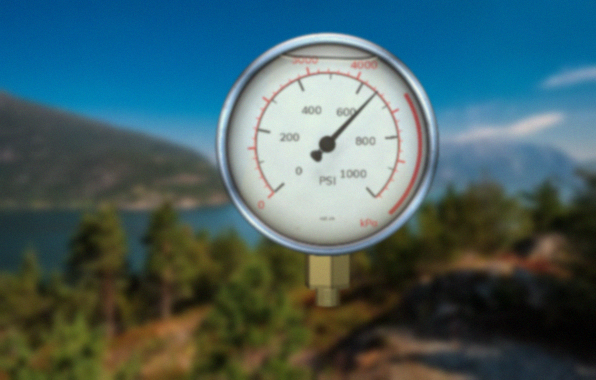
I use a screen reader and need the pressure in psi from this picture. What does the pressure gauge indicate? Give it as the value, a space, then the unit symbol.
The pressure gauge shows 650 psi
